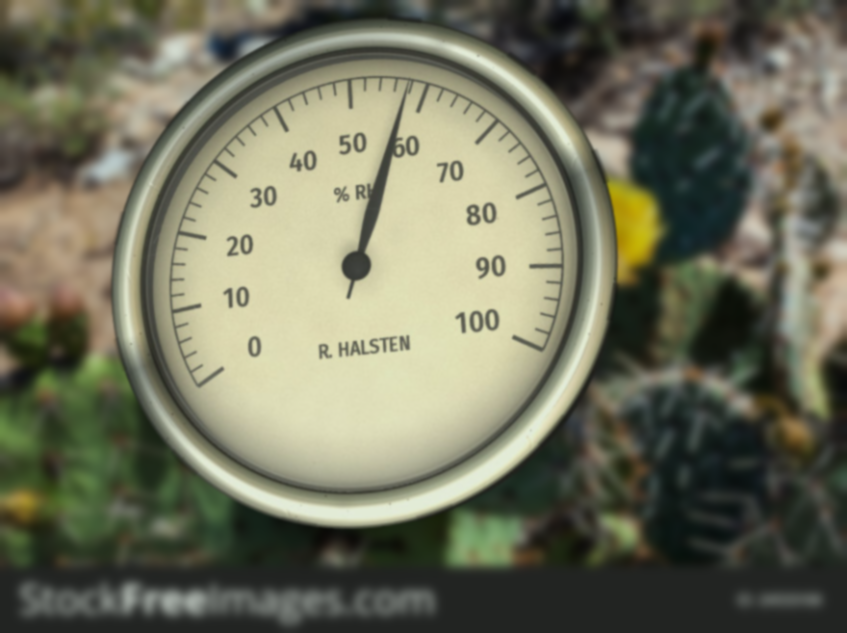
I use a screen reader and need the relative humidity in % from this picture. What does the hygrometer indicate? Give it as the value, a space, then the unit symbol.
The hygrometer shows 58 %
